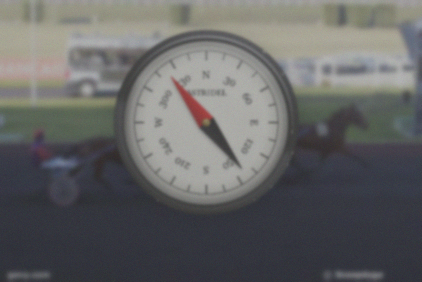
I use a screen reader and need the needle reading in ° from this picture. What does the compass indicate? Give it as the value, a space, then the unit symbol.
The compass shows 322.5 °
